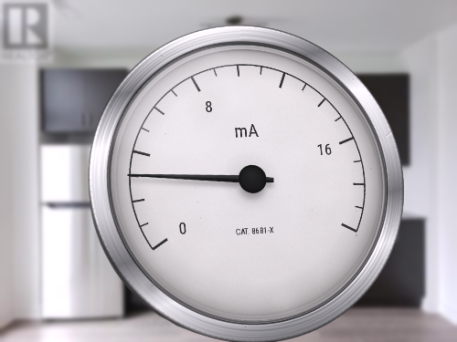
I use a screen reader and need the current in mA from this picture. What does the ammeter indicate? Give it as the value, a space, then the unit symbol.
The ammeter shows 3 mA
